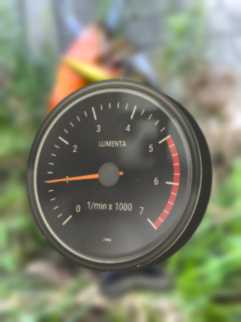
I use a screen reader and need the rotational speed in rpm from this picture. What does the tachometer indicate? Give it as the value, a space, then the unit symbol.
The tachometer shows 1000 rpm
